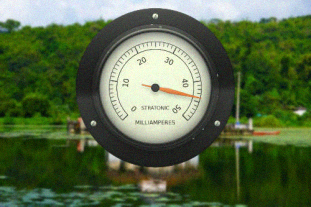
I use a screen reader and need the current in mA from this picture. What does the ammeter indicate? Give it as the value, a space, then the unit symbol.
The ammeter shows 44 mA
